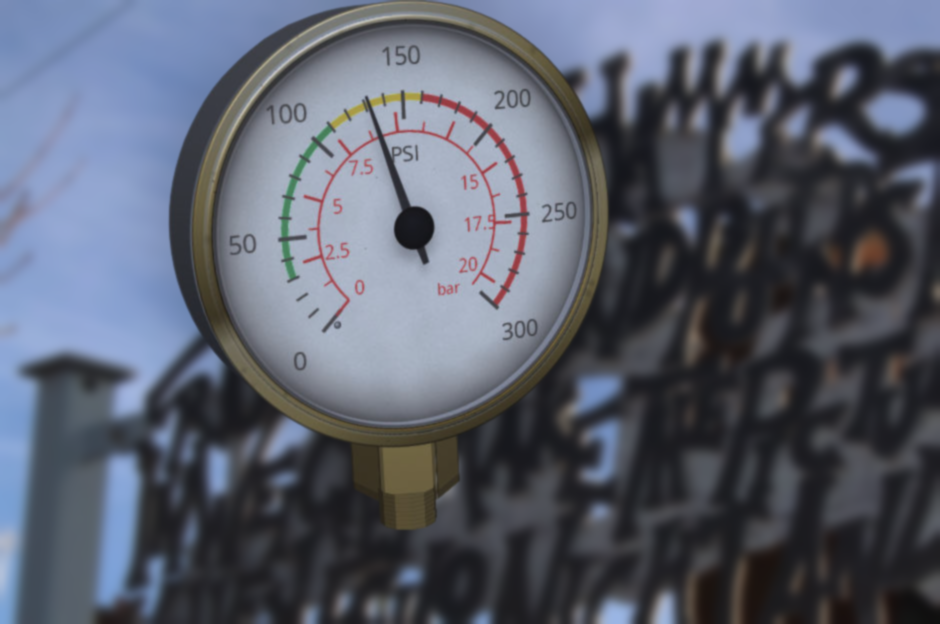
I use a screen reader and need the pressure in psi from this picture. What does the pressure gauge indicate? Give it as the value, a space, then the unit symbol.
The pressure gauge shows 130 psi
